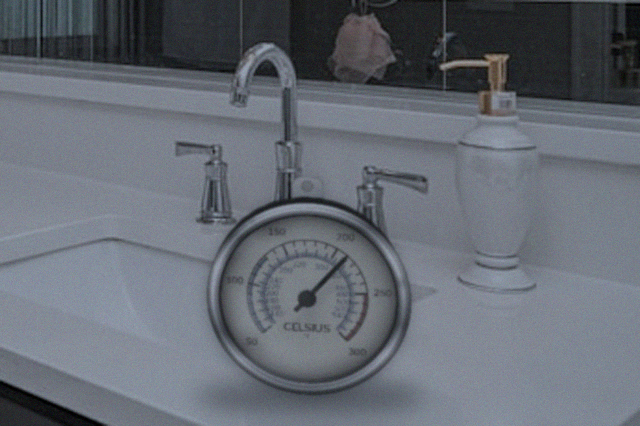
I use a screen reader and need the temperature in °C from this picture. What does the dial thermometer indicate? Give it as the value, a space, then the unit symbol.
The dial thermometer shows 210 °C
